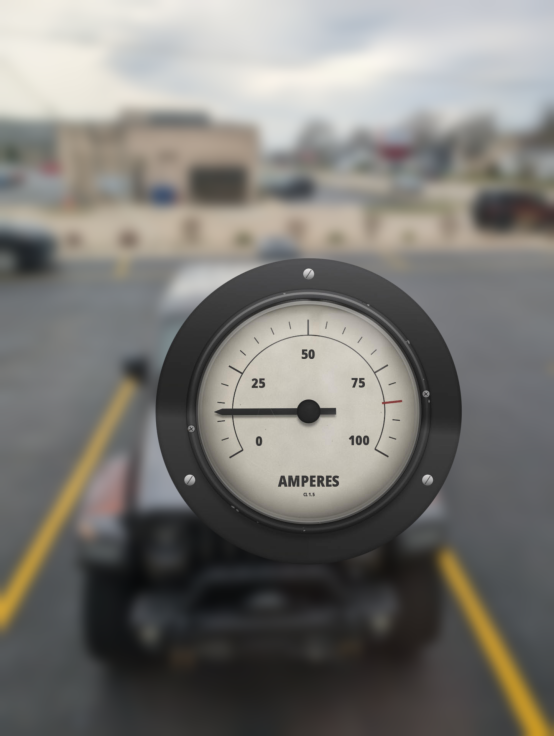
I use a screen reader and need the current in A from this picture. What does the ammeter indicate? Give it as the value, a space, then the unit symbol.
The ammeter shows 12.5 A
